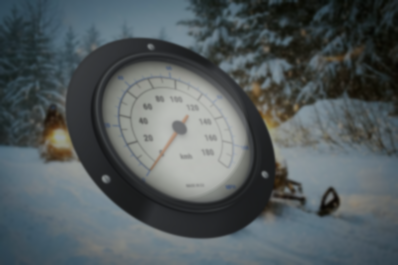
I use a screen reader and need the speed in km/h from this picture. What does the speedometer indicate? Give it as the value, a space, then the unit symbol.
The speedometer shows 0 km/h
